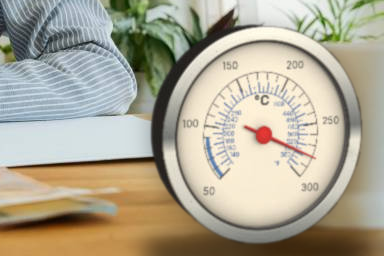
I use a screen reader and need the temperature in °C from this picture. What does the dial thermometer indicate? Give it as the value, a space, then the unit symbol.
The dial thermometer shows 280 °C
